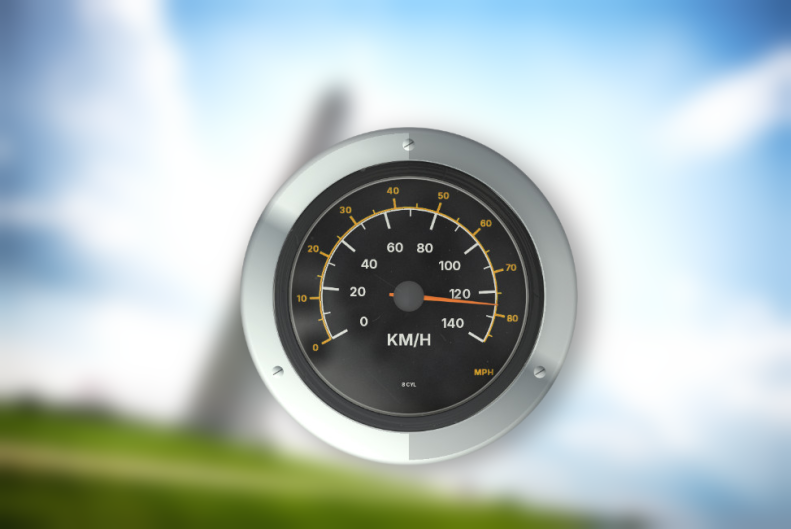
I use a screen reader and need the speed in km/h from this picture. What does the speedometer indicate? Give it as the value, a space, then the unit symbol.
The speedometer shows 125 km/h
